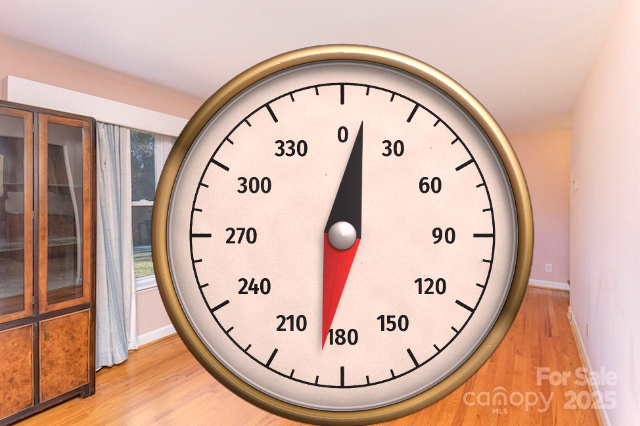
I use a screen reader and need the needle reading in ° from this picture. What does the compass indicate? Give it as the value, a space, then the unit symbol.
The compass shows 190 °
